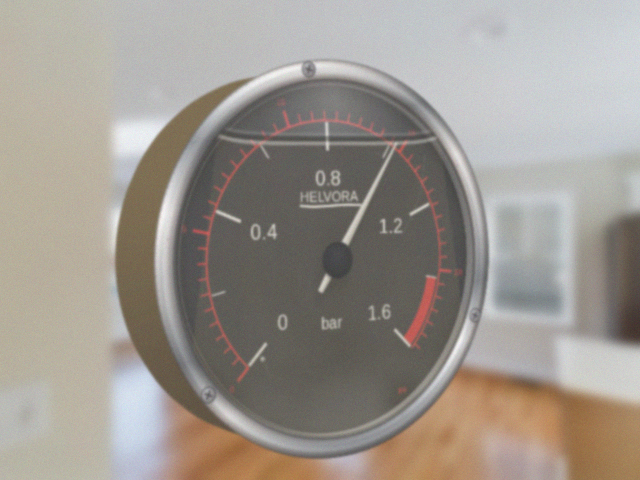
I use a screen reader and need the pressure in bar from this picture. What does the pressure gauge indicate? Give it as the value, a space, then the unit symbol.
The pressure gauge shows 1 bar
